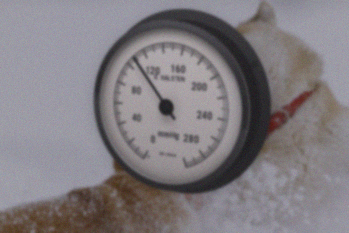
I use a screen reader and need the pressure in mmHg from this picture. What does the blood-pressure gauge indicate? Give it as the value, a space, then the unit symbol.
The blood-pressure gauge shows 110 mmHg
